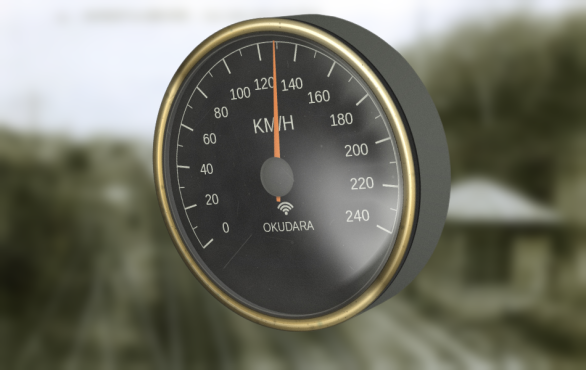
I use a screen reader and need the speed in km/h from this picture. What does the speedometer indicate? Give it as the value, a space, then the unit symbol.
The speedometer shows 130 km/h
